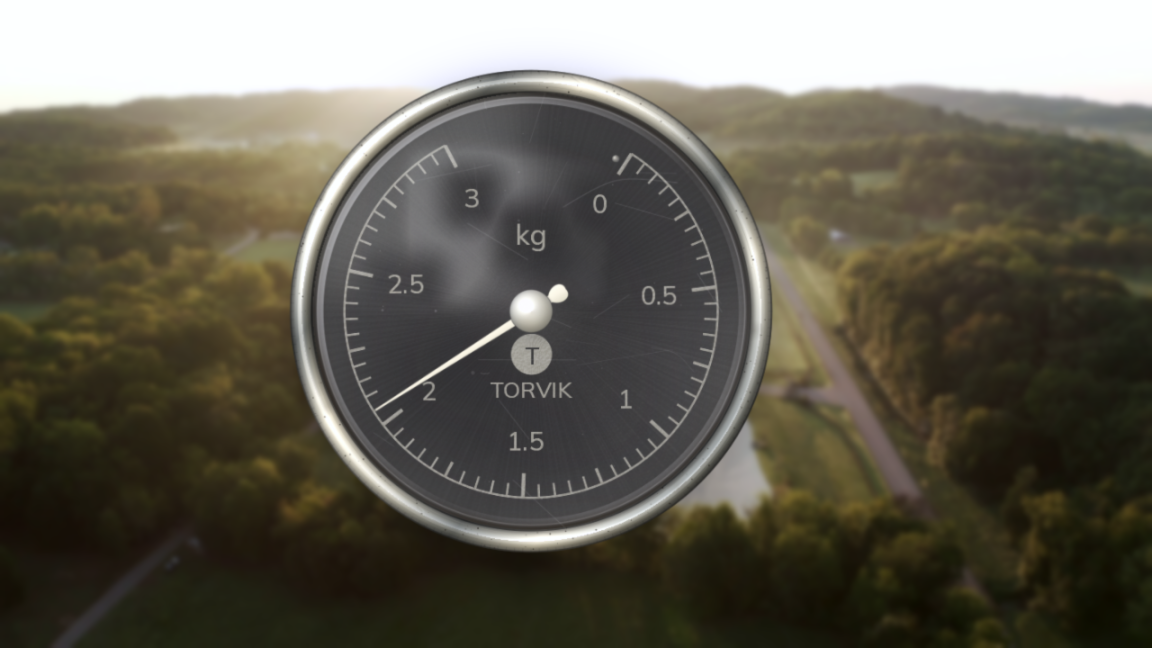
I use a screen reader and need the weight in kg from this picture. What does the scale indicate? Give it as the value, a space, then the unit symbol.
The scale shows 2.05 kg
